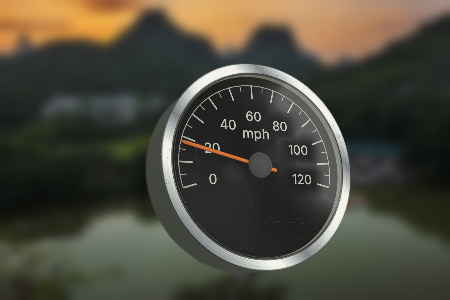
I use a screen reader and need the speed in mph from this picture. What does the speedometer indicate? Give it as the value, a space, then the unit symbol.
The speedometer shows 17.5 mph
